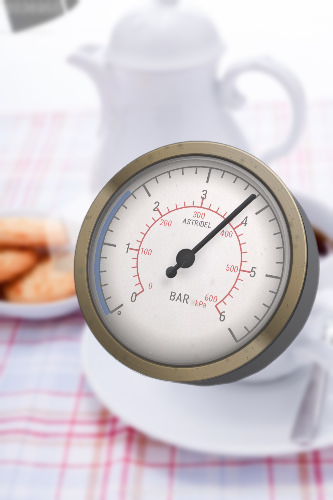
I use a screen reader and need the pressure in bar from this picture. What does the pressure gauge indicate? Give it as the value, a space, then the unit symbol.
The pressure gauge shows 3.8 bar
